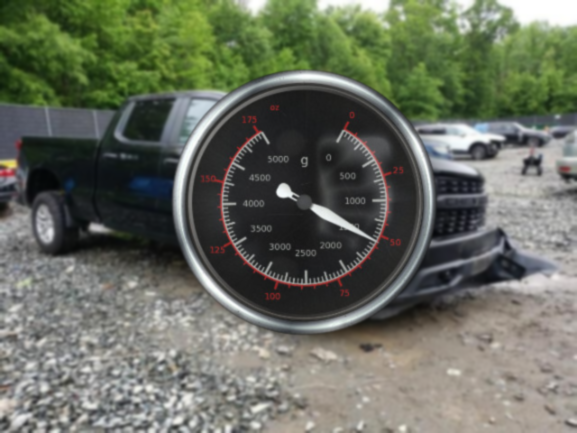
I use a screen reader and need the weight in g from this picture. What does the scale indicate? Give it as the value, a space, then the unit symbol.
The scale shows 1500 g
